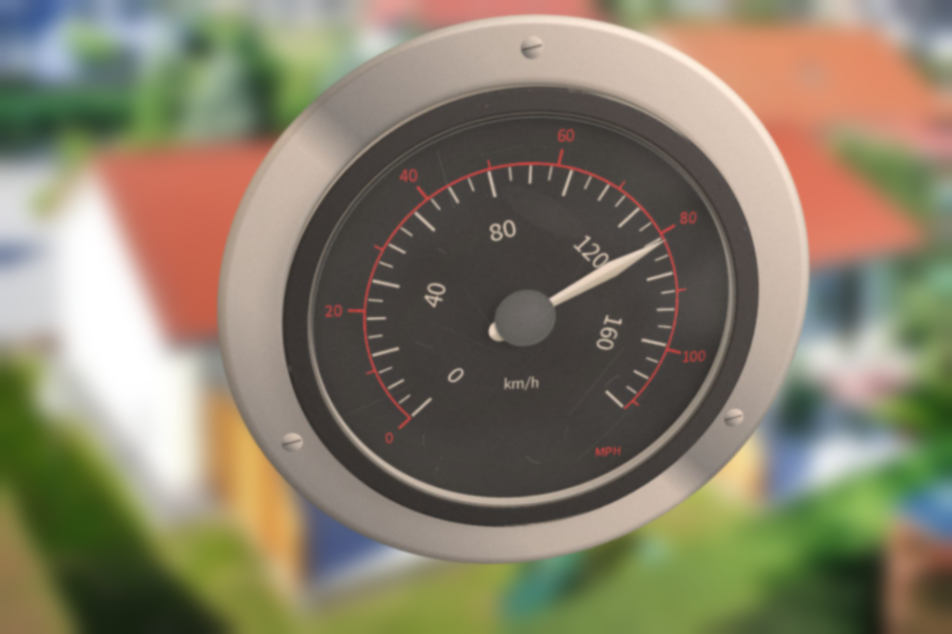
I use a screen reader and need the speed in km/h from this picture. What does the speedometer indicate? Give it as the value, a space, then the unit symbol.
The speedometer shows 130 km/h
